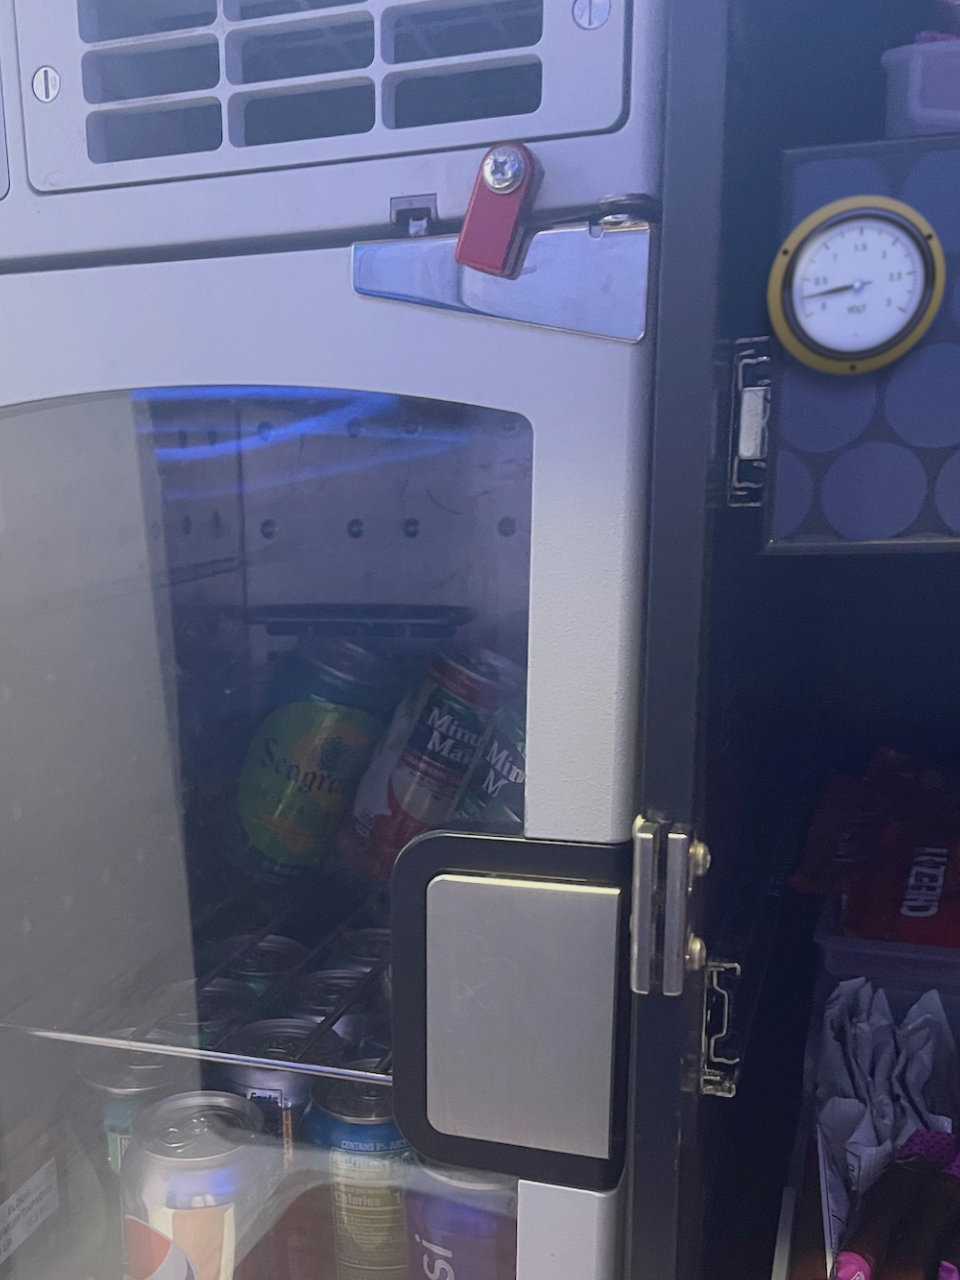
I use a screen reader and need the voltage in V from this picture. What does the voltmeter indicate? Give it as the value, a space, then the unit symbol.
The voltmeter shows 0.25 V
